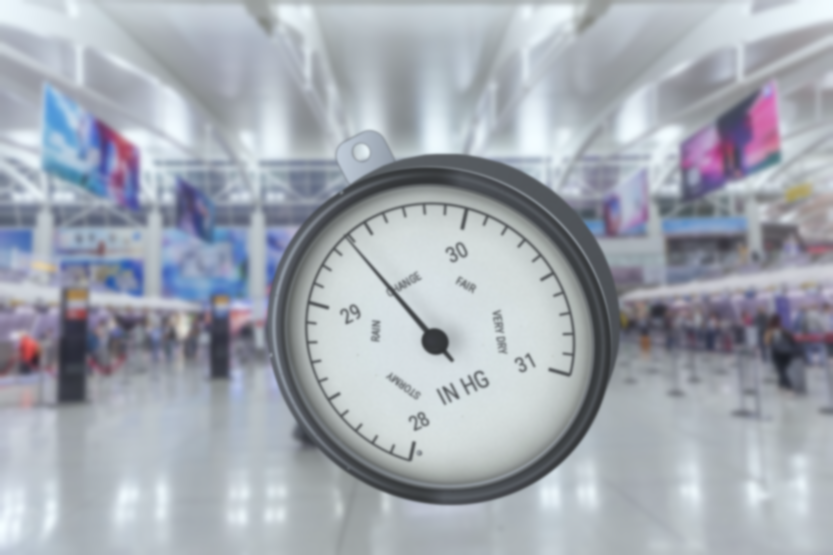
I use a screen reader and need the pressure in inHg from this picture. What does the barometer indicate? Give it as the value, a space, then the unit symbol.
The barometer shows 29.4 inHg
